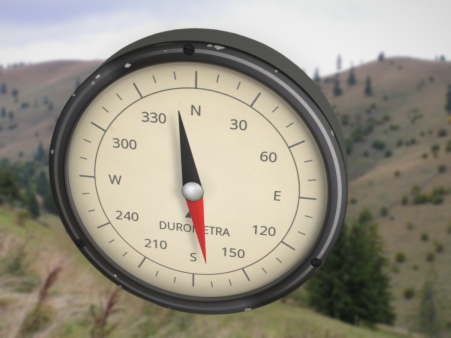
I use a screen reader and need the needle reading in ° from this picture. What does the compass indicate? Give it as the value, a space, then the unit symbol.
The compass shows 170 °
